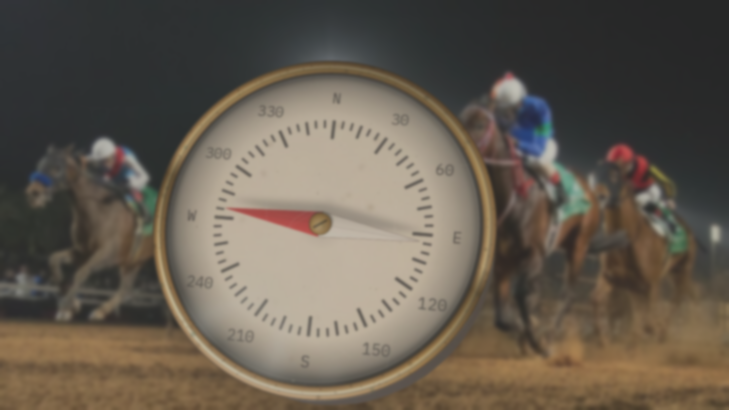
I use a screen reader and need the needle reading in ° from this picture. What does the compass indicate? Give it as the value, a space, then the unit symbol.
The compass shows 275 °
